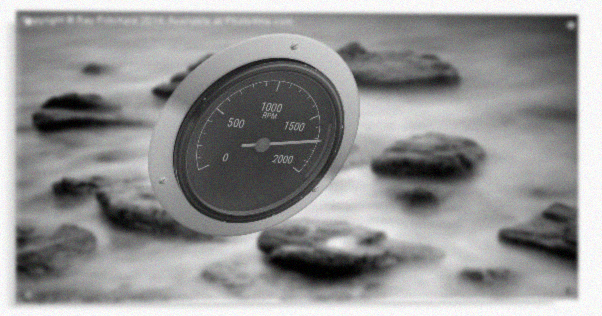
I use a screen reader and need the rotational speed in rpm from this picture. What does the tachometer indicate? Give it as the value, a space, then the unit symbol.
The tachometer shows 1700 rpm
